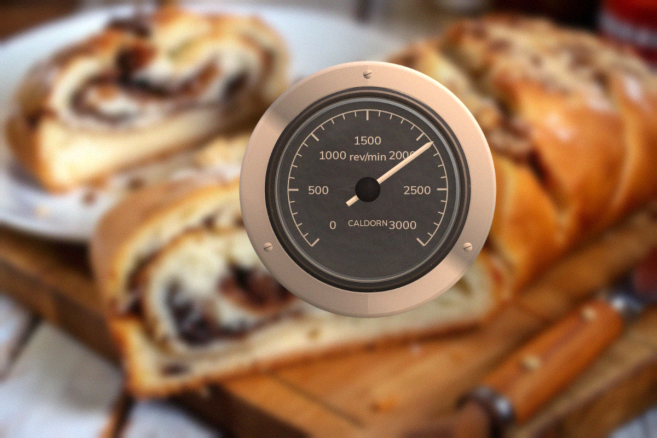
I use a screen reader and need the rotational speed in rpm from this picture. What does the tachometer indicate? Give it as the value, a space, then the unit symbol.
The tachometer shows 2100 rpm
